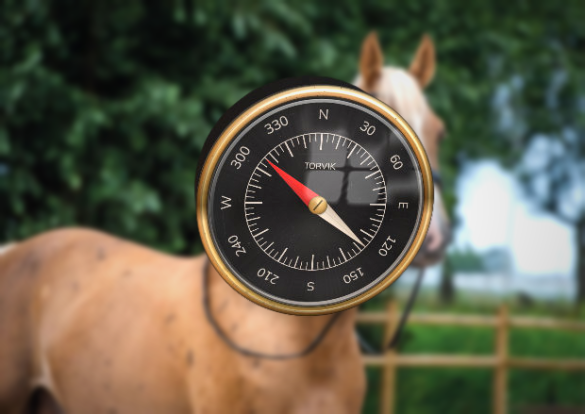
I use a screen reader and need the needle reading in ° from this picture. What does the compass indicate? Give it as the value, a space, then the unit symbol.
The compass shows 310 °
